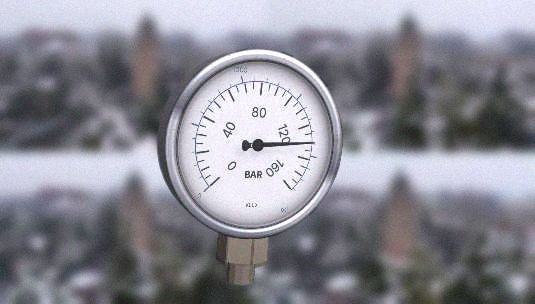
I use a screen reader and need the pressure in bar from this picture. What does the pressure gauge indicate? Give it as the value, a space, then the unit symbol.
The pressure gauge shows 130 bar
